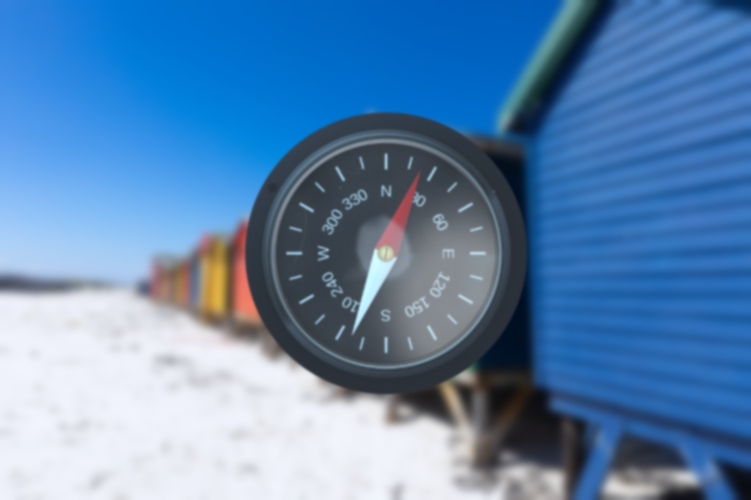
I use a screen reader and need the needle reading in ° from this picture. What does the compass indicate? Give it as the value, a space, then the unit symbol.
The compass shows 22.5 °
